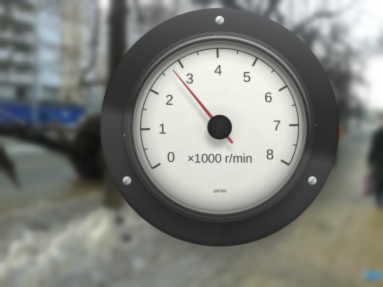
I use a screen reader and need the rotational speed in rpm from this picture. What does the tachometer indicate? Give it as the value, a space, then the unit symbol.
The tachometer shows 2750 rpm
